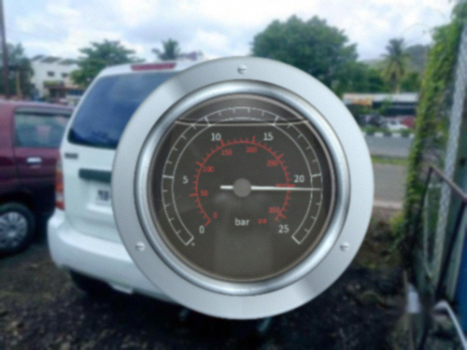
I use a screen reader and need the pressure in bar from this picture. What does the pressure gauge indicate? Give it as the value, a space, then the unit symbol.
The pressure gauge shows 21 bar
